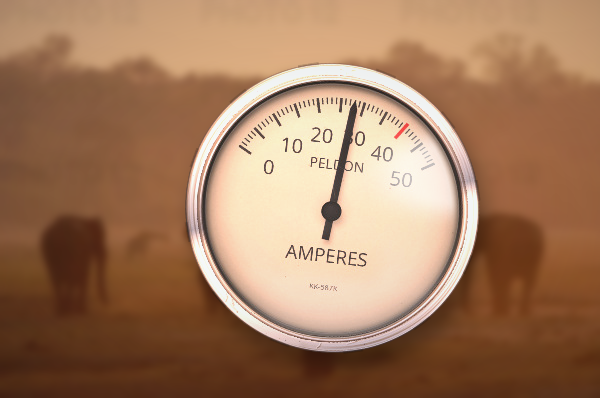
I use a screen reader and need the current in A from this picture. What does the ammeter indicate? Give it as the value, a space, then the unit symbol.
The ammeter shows 28 A
